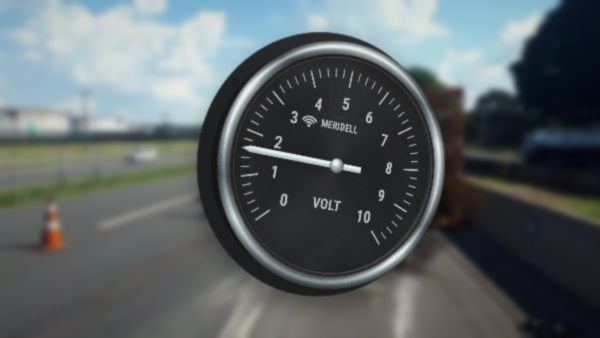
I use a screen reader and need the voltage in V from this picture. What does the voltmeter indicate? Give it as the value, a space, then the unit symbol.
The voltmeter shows 1.6 V
